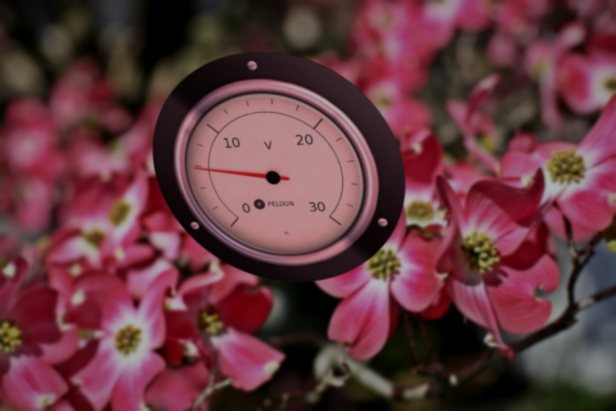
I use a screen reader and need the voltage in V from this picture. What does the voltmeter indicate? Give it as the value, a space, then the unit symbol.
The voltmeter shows 6 V
